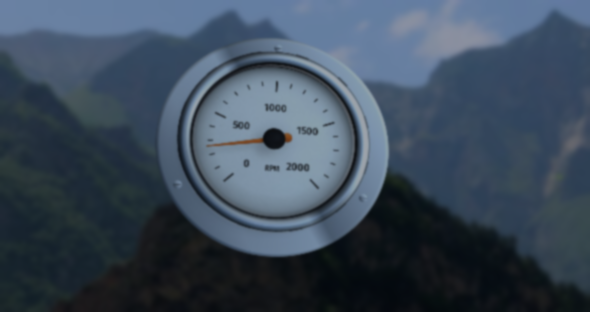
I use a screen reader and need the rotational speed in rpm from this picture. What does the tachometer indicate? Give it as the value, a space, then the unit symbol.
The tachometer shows 250 rpm
